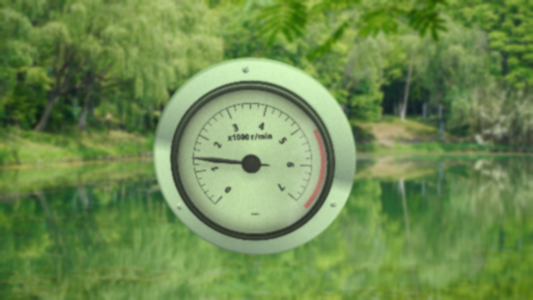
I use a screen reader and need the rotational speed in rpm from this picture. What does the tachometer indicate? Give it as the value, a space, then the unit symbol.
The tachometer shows 1400 rpm
